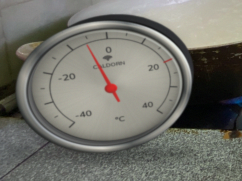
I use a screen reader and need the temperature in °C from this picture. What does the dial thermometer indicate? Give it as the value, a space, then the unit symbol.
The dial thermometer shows -5 °C
